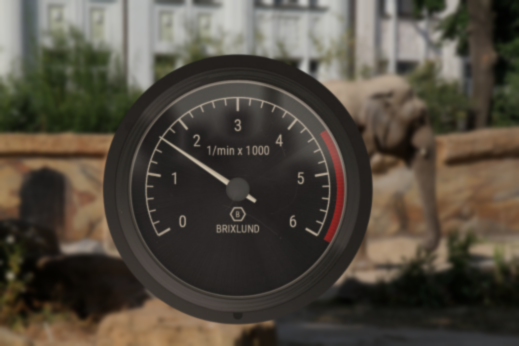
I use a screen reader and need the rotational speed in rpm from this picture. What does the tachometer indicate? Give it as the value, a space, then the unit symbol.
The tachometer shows 1600 rpm
